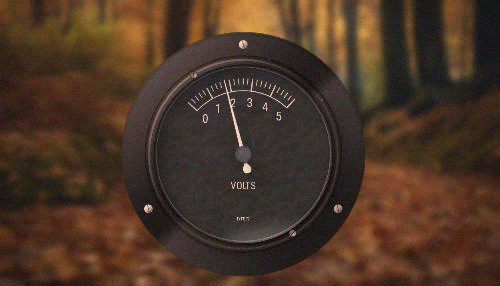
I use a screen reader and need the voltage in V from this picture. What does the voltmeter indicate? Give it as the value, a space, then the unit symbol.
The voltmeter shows 1.8 V
